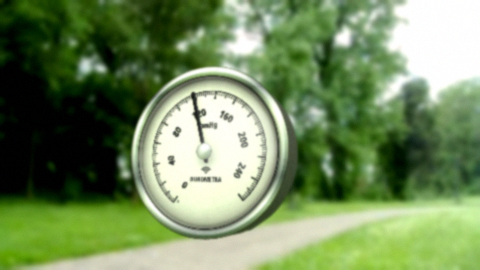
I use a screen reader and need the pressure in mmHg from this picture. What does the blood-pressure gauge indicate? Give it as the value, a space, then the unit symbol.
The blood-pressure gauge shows 120 mmHg
